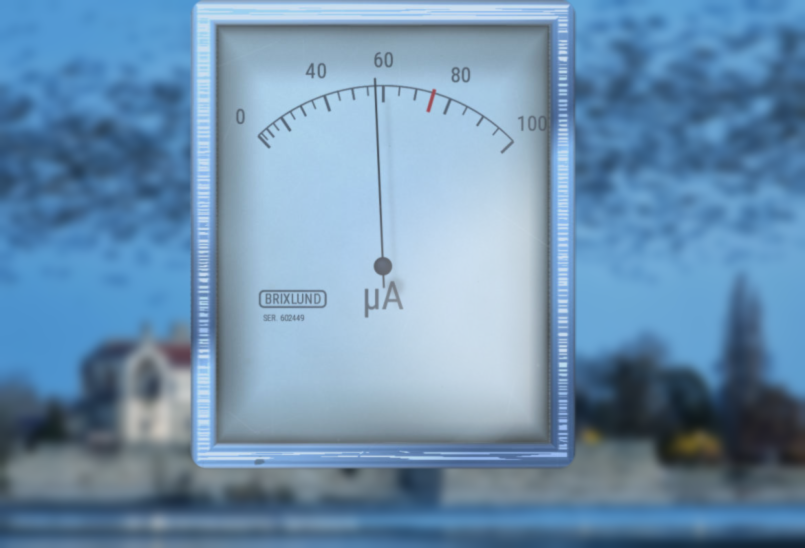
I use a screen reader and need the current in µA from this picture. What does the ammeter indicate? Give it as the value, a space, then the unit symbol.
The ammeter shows 57.5 µA
